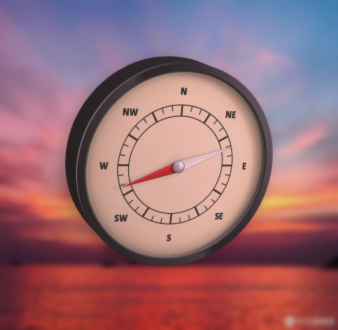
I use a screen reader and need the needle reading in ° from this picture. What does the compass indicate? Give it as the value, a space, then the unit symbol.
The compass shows 250 °
